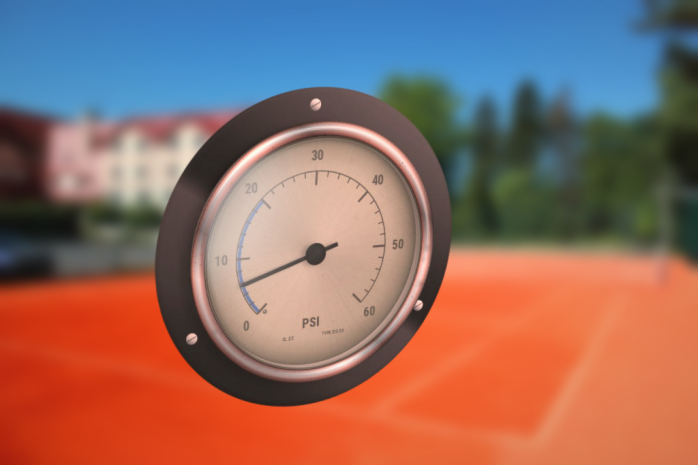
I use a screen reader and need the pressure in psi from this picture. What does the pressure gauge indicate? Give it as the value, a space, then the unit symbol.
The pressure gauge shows 6 psi
